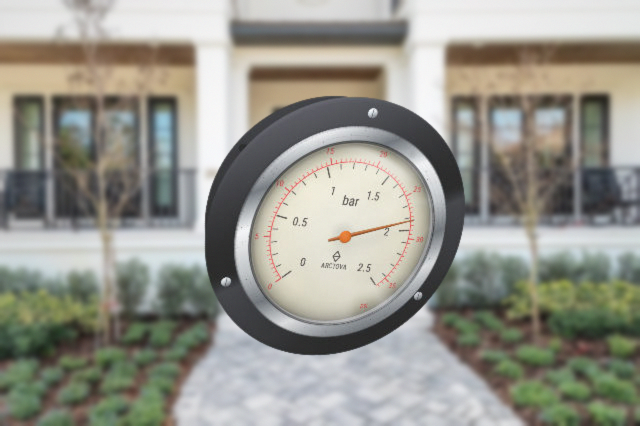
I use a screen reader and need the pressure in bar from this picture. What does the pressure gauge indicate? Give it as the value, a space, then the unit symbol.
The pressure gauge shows 1.9 bar
